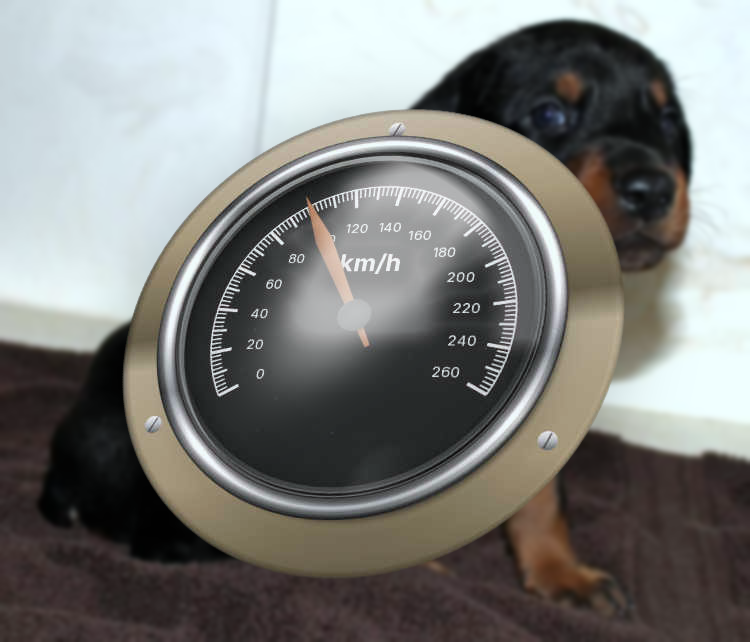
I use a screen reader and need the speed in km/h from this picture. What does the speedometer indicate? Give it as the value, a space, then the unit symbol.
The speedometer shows 100 km/h
